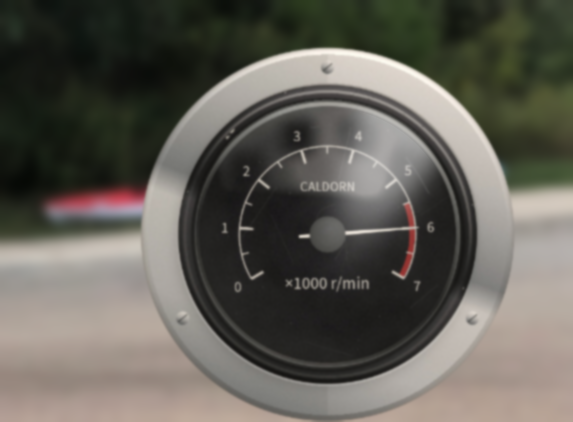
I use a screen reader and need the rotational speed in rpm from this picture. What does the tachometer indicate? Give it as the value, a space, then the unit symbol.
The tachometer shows 6000 rpm
